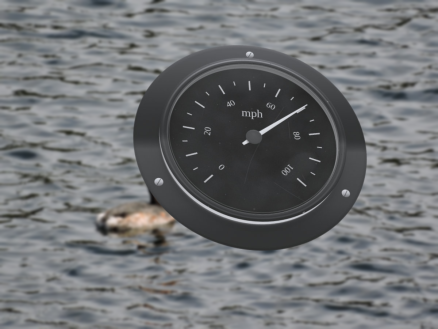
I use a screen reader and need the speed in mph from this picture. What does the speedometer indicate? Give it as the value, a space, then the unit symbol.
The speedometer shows 70 mph
